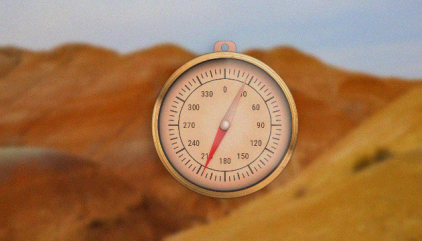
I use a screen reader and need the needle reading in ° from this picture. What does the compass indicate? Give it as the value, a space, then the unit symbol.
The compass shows 205 °
